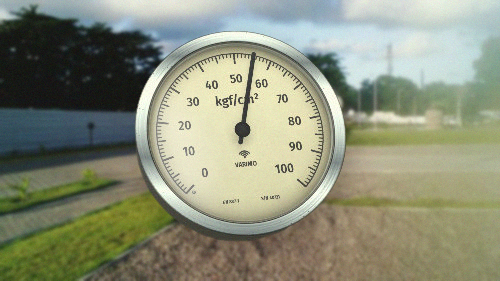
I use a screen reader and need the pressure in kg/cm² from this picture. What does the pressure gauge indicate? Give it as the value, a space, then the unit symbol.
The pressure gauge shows 55 kg/cm²
